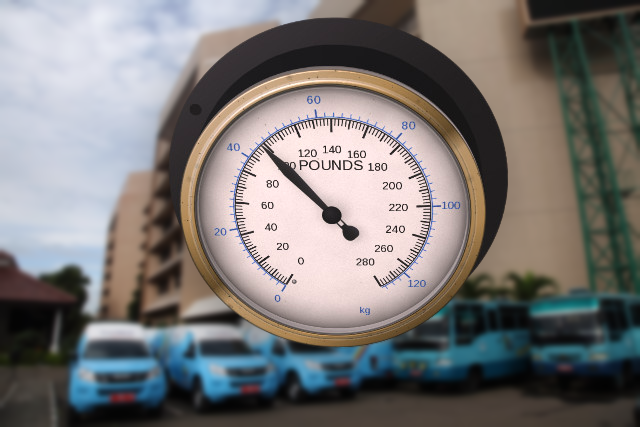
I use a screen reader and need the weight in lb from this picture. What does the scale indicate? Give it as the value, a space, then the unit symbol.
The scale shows 100 lb
